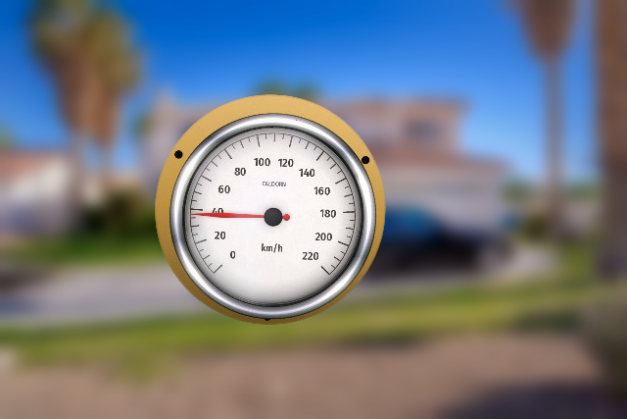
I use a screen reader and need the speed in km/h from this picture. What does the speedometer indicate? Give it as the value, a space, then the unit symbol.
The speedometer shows 37.5 km/h
